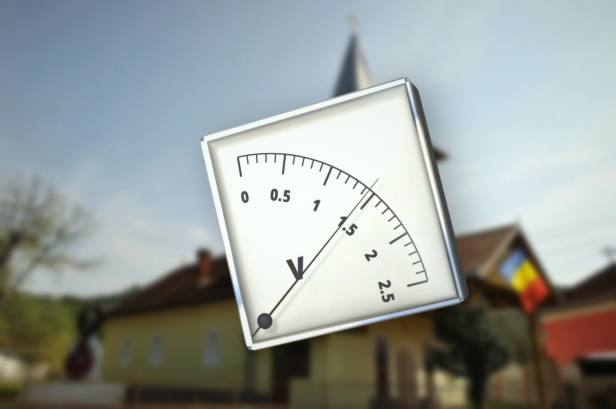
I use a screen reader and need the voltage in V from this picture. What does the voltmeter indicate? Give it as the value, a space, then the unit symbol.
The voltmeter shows 1.45 V
